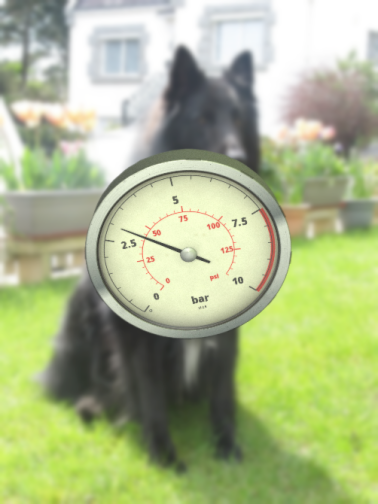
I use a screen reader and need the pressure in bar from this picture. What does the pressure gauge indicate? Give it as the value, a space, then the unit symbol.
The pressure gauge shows 3 bar
